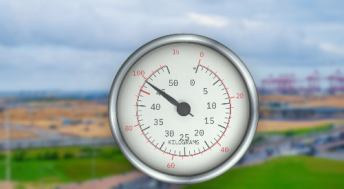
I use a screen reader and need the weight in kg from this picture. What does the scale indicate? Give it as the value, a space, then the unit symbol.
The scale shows 45 kg
